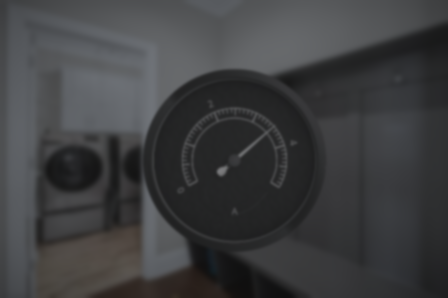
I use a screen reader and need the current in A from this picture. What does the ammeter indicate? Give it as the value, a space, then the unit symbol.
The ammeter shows 3.5 A
